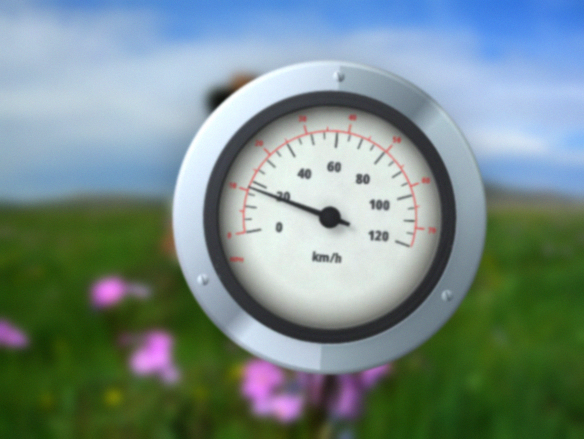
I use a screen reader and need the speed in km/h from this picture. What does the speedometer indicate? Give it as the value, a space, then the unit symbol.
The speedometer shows 17.5 km/h
